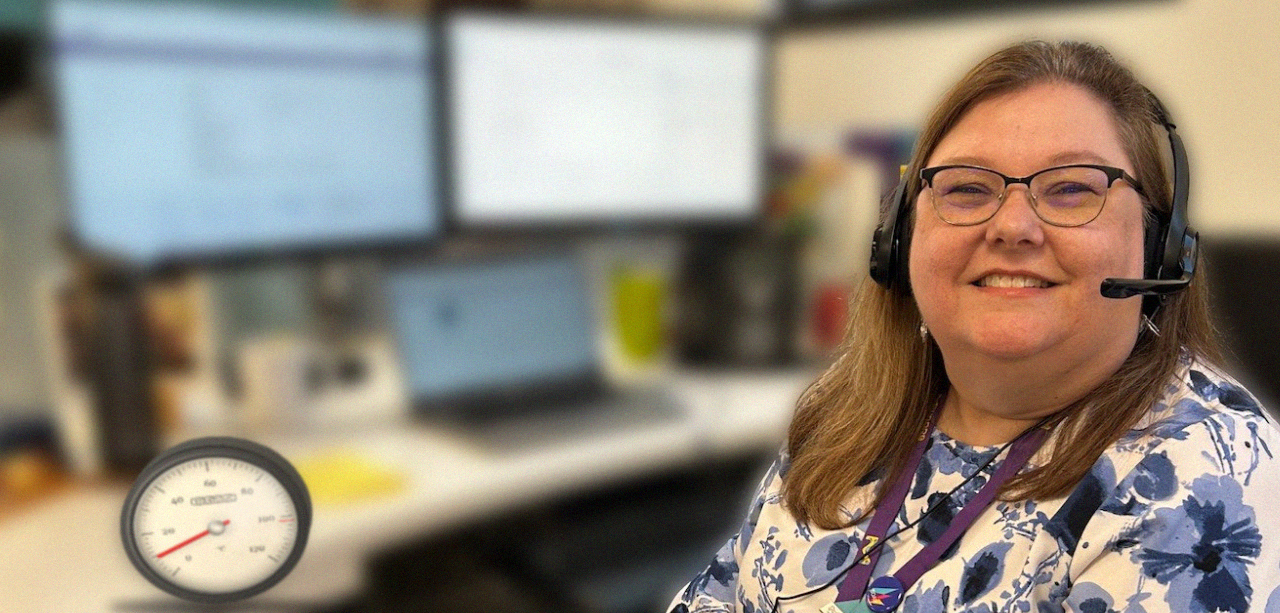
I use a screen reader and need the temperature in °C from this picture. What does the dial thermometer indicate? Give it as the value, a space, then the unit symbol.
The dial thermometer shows 10 °C
